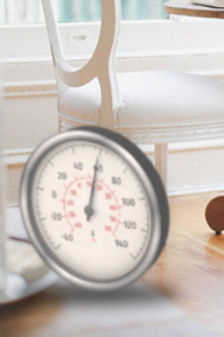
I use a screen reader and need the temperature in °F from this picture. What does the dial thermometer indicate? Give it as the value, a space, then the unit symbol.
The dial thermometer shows 60 °F
